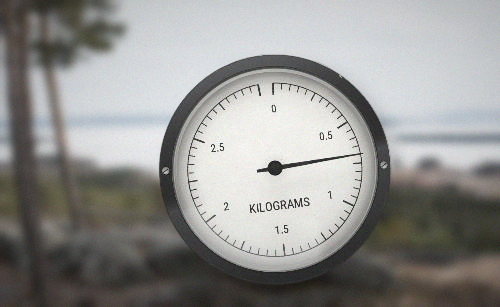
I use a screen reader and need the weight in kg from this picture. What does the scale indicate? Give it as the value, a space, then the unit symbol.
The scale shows 0.7 kg
